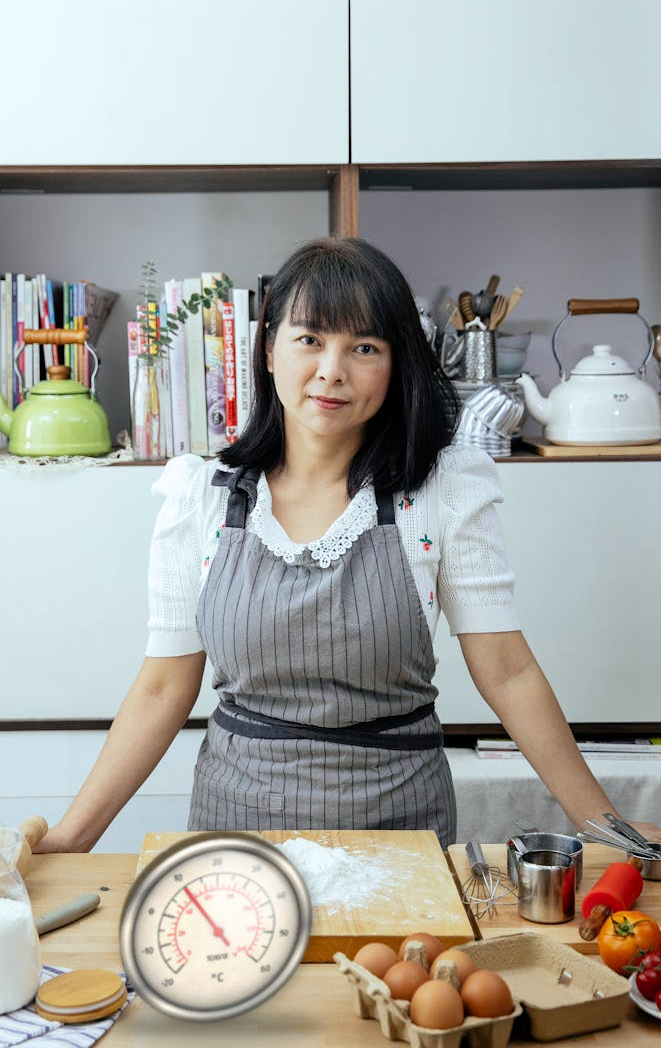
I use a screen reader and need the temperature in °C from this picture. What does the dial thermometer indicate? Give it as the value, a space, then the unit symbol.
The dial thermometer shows 10 °C
